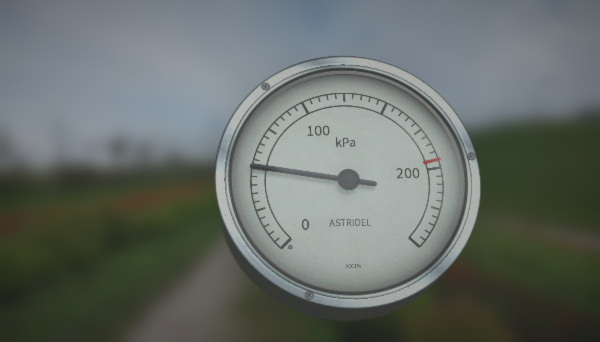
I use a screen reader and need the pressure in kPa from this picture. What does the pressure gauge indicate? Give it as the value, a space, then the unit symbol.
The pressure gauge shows 50 kPa
